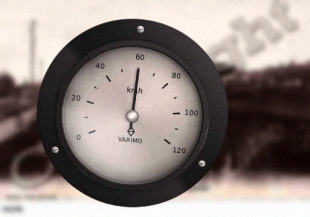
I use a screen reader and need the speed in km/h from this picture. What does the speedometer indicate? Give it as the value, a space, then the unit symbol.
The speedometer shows 60 km/h
